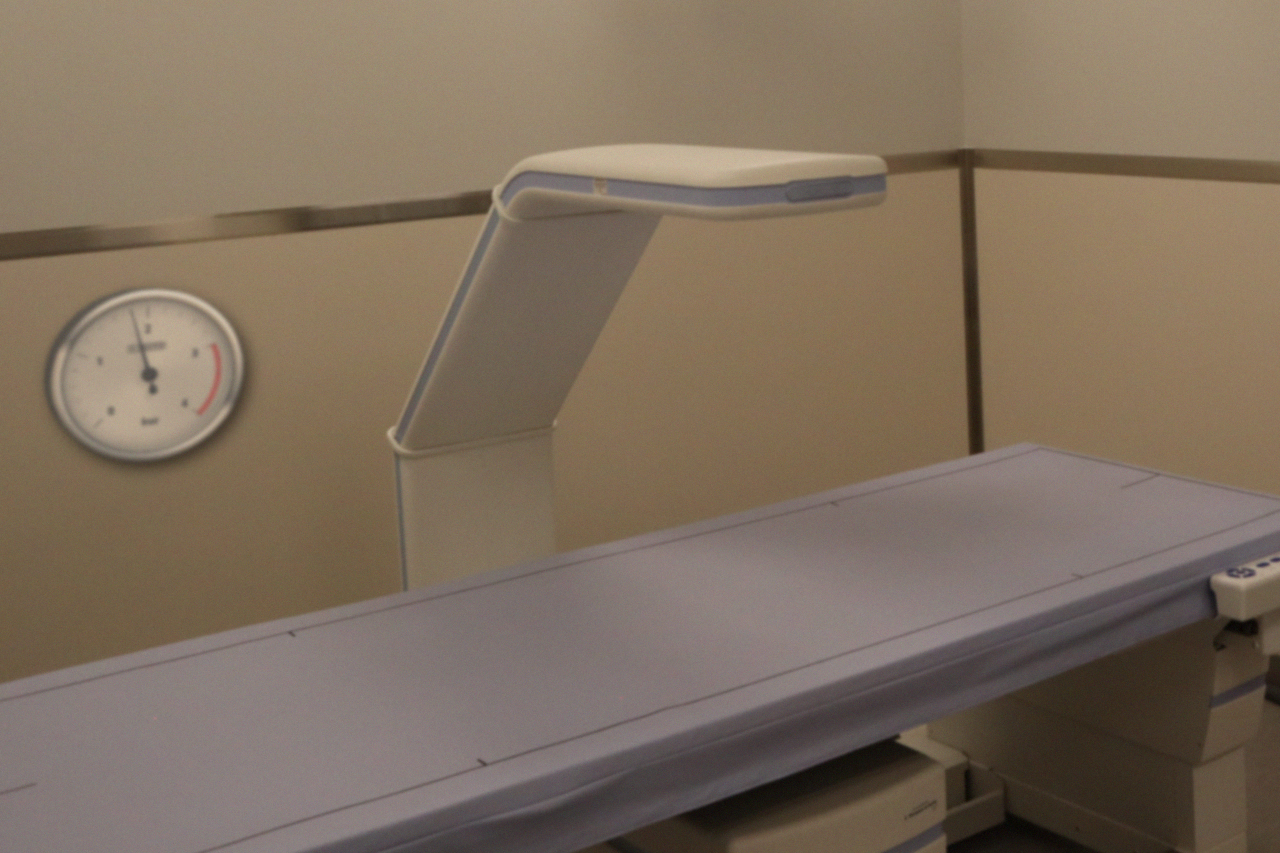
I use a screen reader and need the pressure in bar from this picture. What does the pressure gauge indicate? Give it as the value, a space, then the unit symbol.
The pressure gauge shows 1.8 bar
